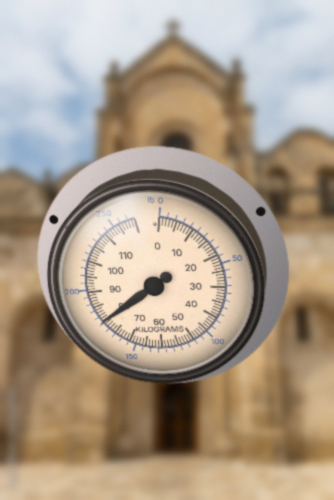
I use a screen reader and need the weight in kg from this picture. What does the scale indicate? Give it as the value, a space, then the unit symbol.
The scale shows 80 kg
